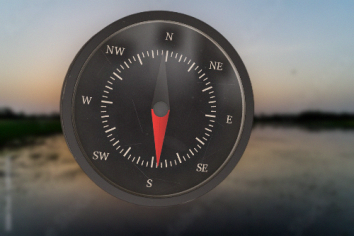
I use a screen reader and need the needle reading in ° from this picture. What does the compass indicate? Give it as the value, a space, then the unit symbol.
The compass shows 175 °
